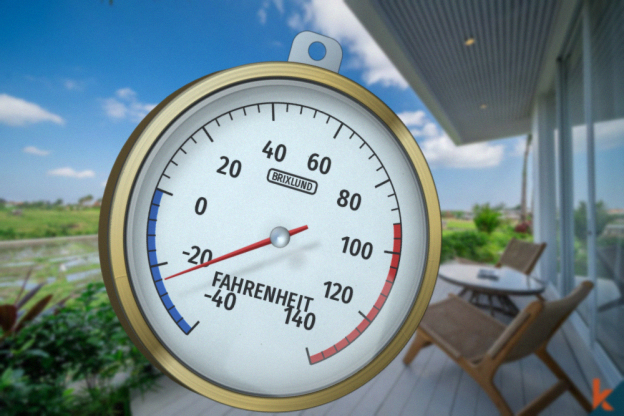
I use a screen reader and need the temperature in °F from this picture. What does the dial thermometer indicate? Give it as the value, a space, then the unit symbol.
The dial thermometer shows -24 °F
